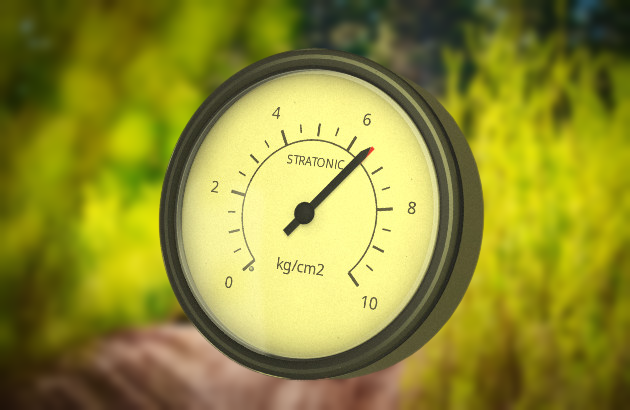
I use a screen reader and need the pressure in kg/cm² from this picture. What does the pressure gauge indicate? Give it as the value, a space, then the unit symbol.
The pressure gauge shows 6.5 kg/cm²
